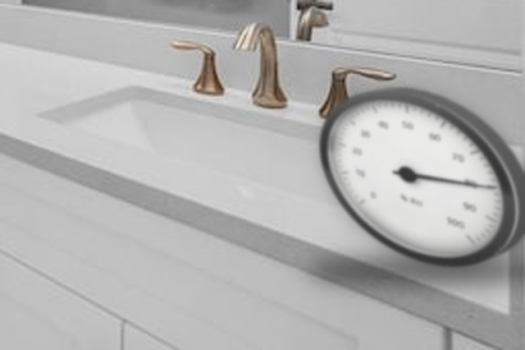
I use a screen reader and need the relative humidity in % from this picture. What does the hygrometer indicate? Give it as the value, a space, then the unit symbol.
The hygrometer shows 80 %
